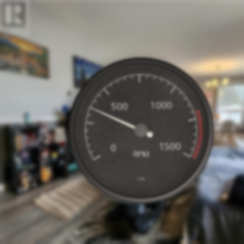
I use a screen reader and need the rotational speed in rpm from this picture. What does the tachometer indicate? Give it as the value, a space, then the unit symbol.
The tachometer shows 350 rpm
